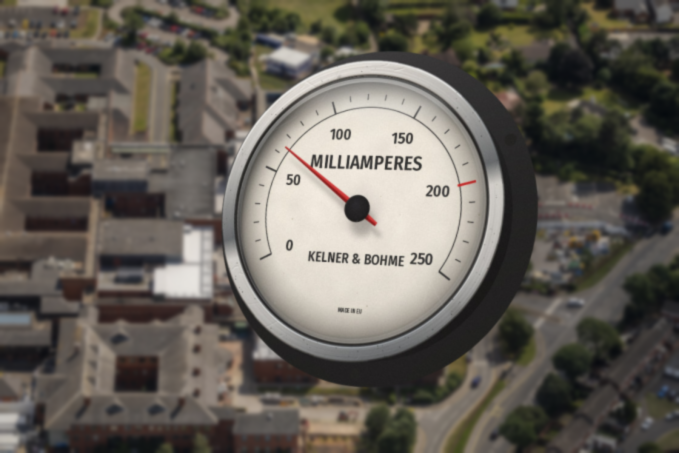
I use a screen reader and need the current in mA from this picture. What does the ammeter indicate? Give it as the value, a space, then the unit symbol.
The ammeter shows 65 mA
